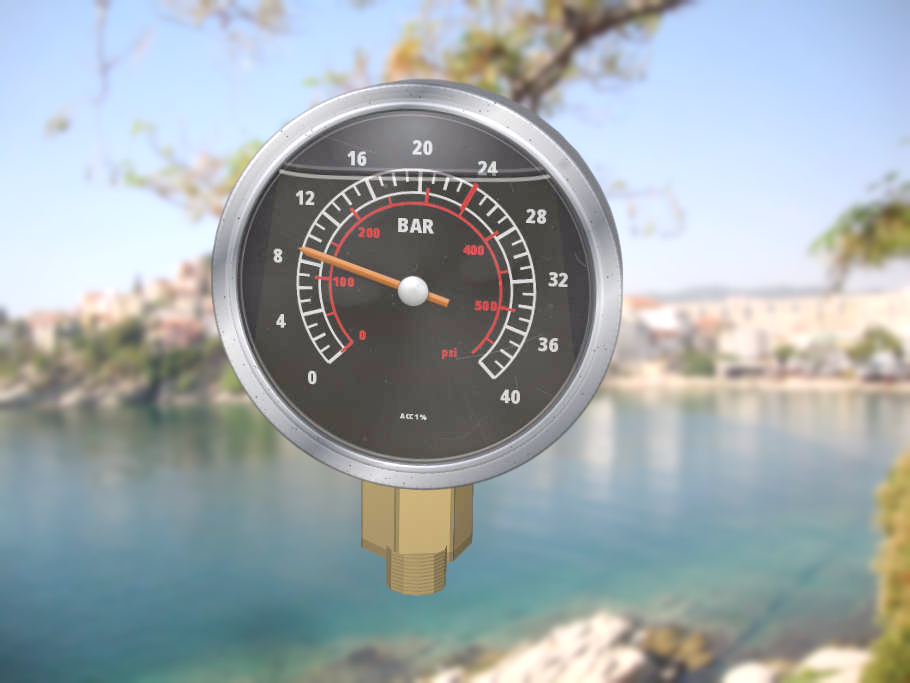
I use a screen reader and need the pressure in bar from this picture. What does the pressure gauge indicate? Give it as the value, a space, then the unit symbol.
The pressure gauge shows 9 bar
